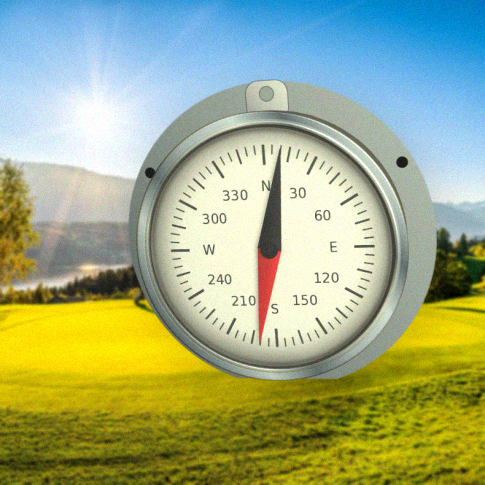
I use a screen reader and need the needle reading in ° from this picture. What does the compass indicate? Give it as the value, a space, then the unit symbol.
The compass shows 190 °
